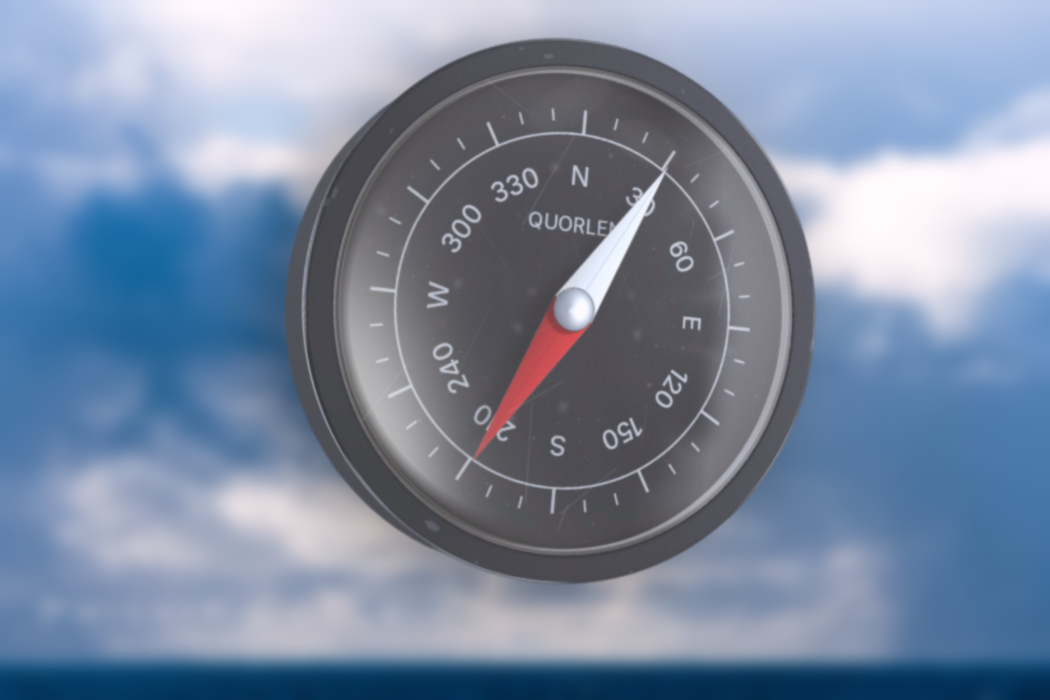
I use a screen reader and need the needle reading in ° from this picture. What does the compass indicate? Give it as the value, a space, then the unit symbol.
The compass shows 210 °
